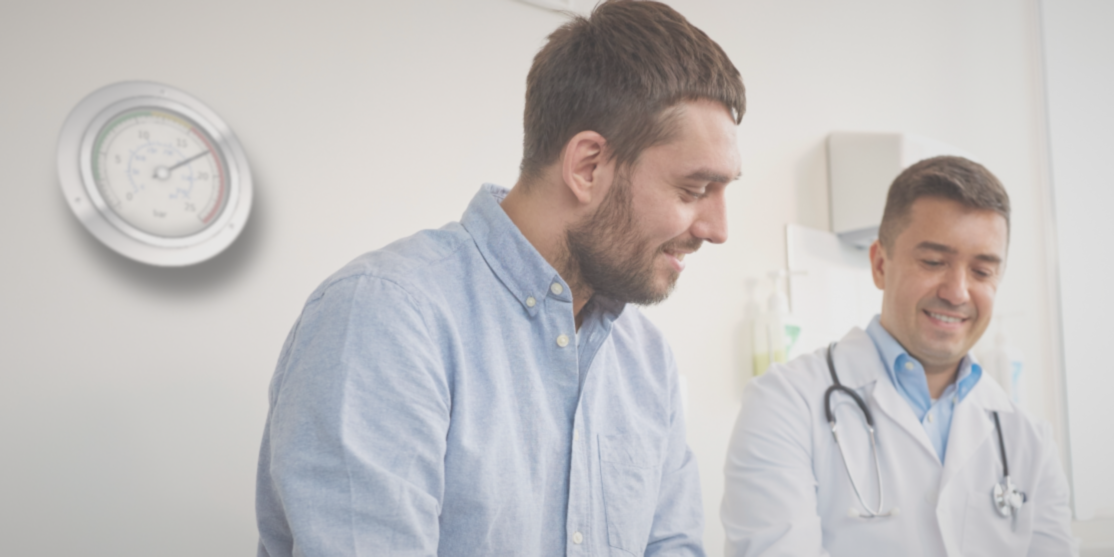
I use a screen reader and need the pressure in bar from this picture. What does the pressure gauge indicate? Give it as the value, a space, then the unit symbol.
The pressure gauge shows 17.5 bar
